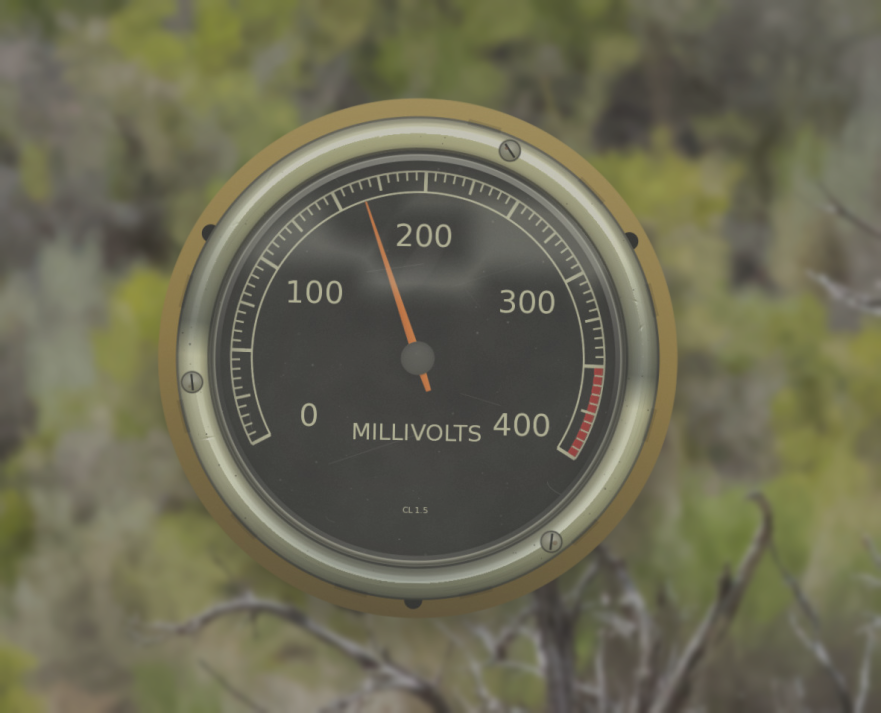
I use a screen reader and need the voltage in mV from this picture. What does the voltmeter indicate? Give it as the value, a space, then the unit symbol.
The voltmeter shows 165 mV
